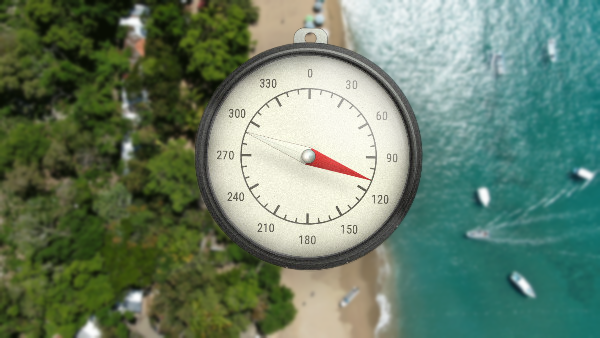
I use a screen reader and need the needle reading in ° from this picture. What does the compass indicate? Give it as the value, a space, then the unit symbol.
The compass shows 110 °
